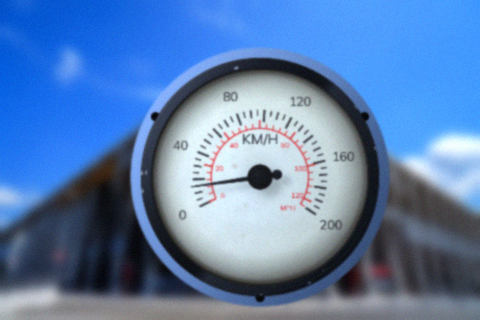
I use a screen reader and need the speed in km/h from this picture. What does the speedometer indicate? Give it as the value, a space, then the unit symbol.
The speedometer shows 15 km/h
